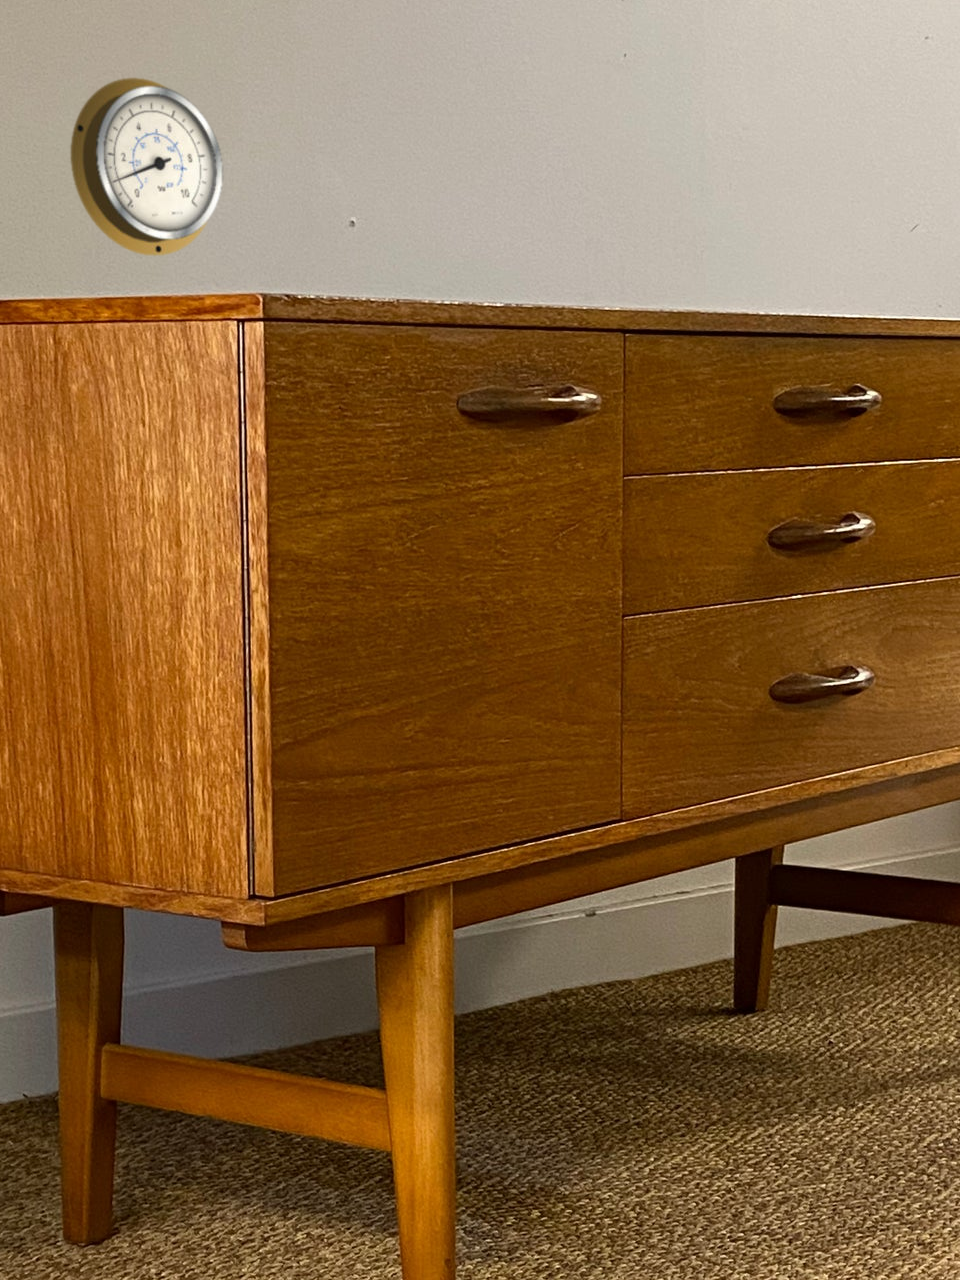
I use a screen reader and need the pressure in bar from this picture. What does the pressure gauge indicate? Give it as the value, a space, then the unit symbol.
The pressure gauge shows 1 bar
